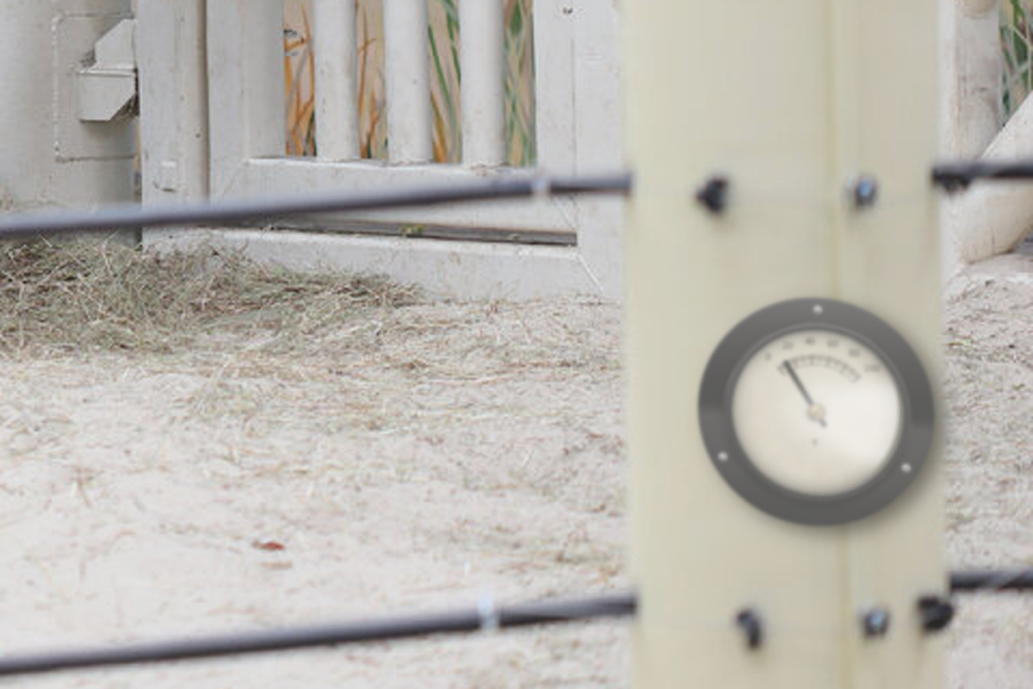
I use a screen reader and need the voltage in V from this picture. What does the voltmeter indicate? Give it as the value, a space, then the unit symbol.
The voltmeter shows 10 V
